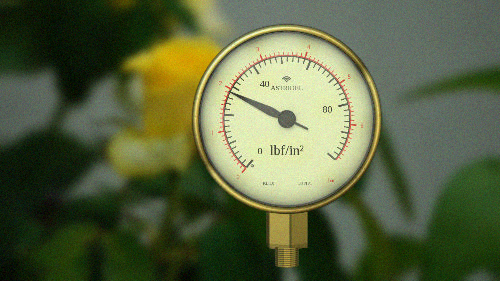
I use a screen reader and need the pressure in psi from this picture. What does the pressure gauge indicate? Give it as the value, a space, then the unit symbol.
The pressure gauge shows 28 psi
